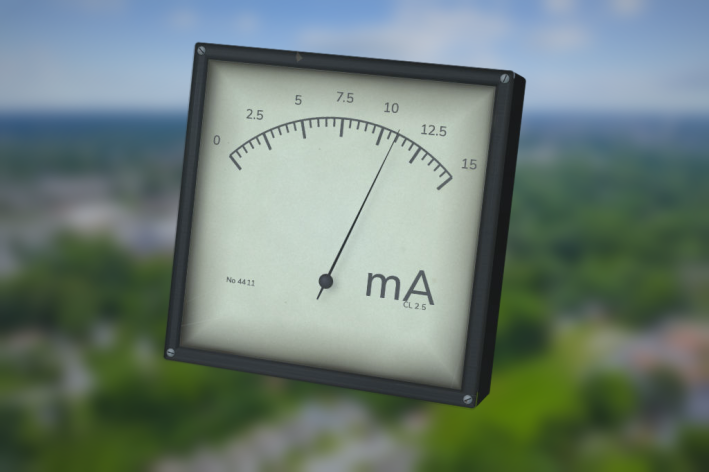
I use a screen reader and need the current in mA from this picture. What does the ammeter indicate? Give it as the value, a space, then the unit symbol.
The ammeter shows 11 mA
